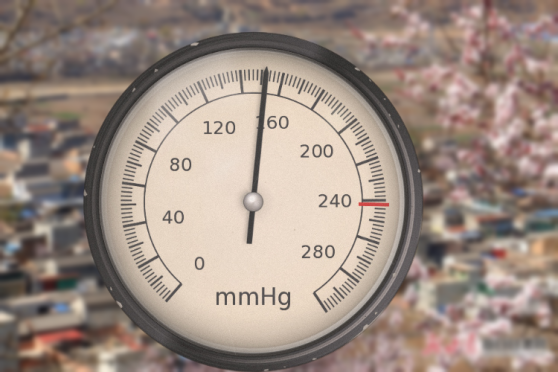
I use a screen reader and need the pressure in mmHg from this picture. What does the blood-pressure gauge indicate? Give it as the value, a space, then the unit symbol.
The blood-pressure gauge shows 152 mmHg
